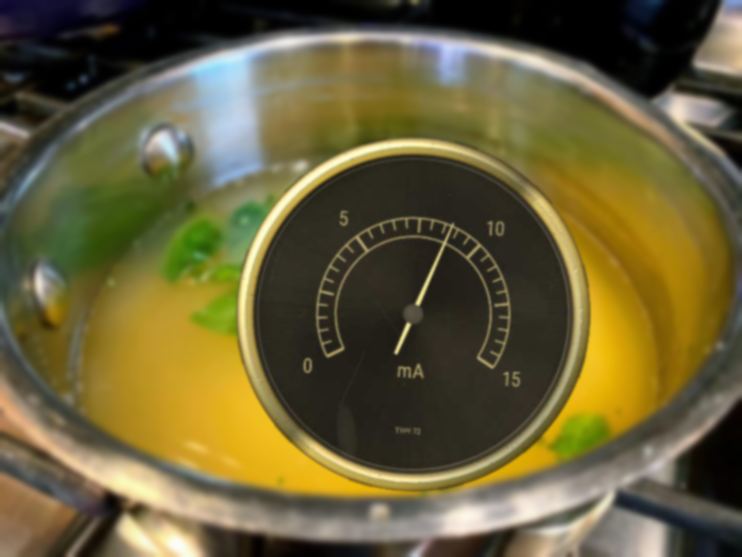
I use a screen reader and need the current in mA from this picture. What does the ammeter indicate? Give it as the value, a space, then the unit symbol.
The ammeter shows 8.75 mA
